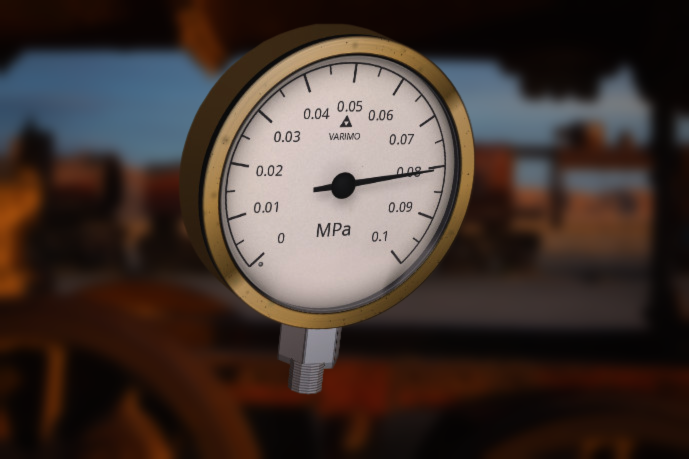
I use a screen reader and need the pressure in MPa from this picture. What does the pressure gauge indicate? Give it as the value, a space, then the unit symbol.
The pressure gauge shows 0.08 MPa
